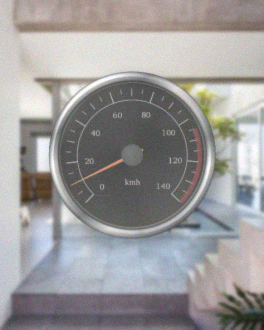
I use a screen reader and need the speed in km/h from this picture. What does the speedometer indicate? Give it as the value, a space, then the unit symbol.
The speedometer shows 10 km/h
